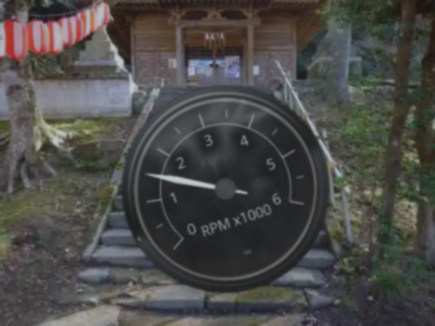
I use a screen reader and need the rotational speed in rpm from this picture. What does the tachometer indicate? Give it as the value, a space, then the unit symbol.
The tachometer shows 1500 rpm
